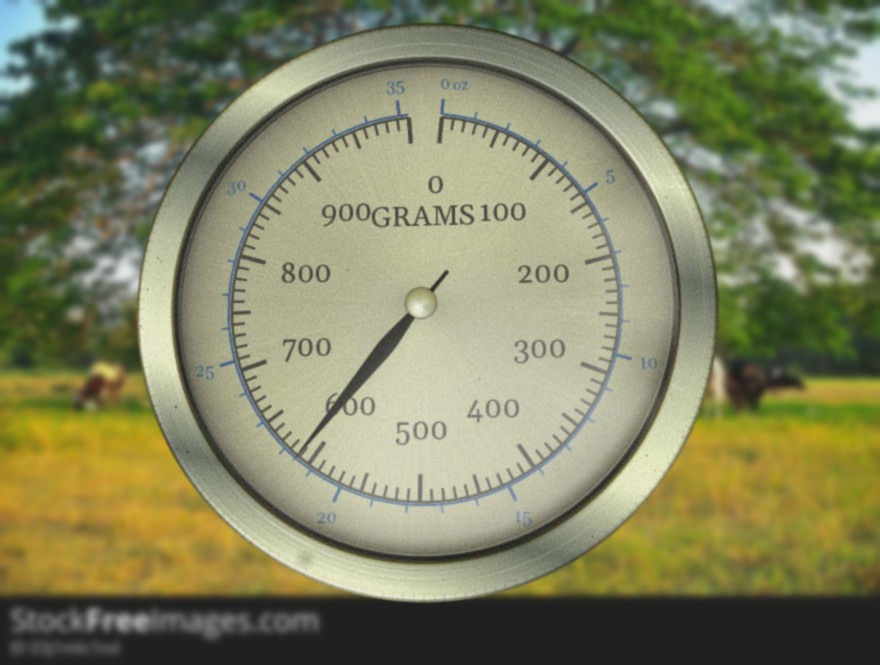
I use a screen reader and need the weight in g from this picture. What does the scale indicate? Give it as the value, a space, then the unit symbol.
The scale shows 610 g
